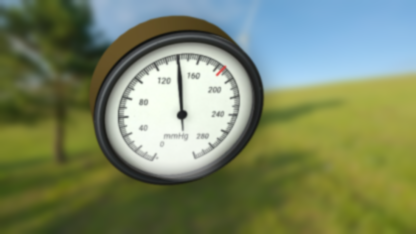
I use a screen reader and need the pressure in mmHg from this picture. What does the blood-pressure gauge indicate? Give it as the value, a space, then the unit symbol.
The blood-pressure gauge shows 140 mmHg
